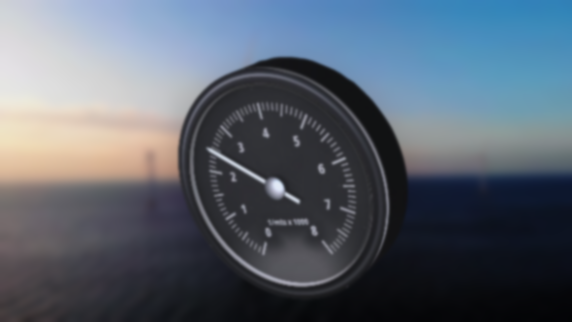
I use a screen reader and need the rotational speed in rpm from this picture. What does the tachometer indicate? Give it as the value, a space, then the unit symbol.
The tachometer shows 2500 rpm
